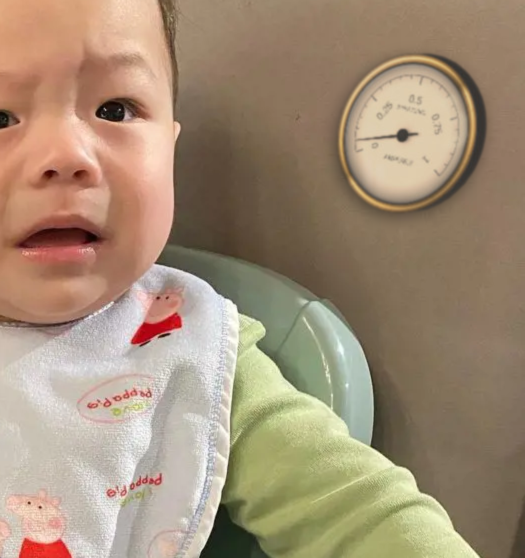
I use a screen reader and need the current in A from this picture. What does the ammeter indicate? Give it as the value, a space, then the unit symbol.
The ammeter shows 0.05 A
